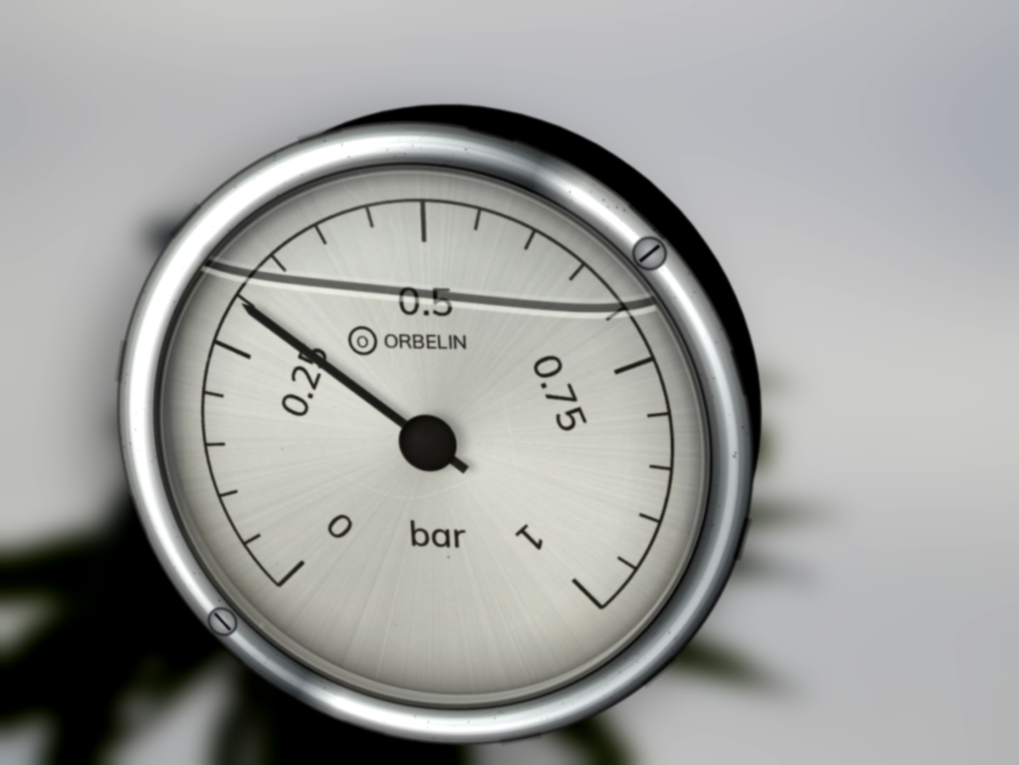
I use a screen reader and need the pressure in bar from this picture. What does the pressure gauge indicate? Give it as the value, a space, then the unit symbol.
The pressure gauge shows 0.3 bar
